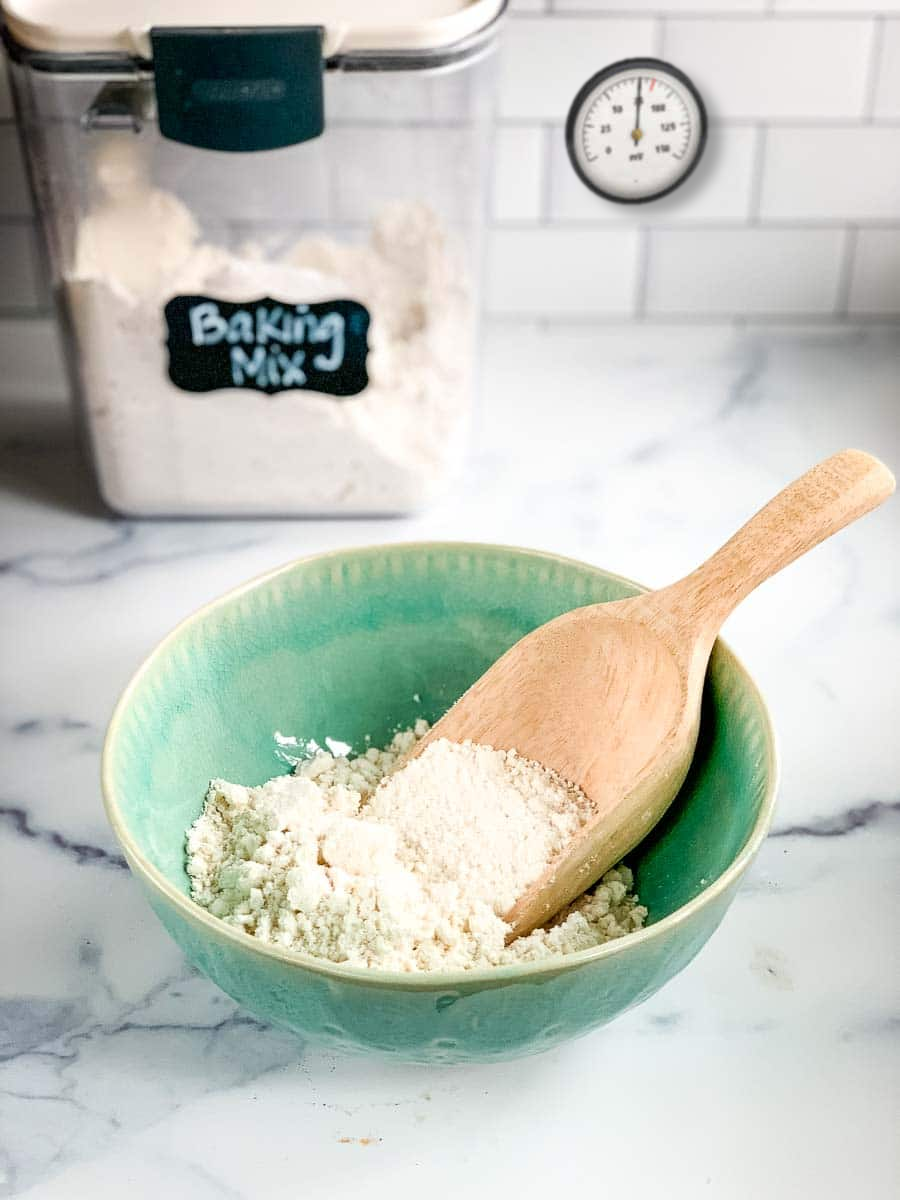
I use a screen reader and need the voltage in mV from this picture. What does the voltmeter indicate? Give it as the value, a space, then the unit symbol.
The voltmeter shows 75 mV
